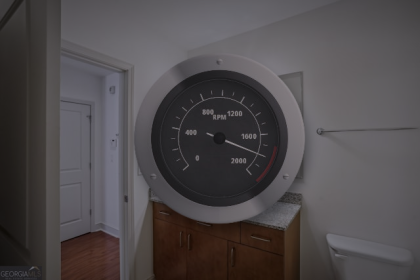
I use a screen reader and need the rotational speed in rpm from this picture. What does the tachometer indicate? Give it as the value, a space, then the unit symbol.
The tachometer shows 1800 rpm
